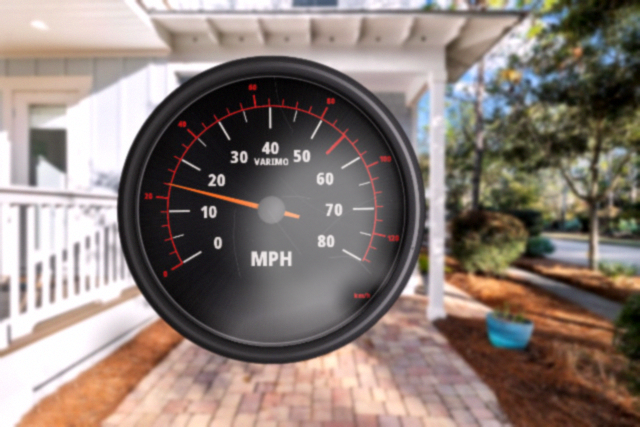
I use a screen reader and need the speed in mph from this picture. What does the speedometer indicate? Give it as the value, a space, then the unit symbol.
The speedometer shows 15 mph
